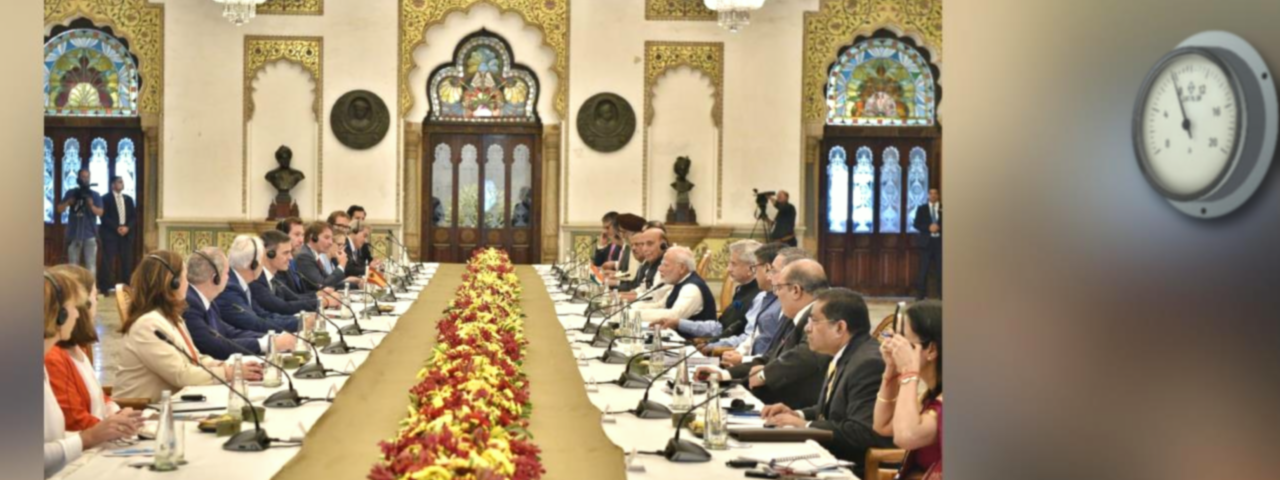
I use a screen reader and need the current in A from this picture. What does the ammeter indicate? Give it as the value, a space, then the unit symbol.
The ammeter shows 8 A
